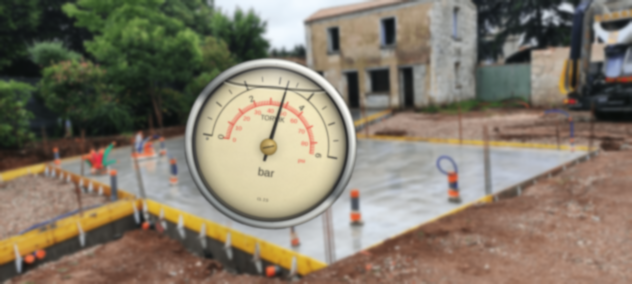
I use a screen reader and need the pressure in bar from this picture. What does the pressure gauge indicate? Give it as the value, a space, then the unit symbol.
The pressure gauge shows 3.25 bar
